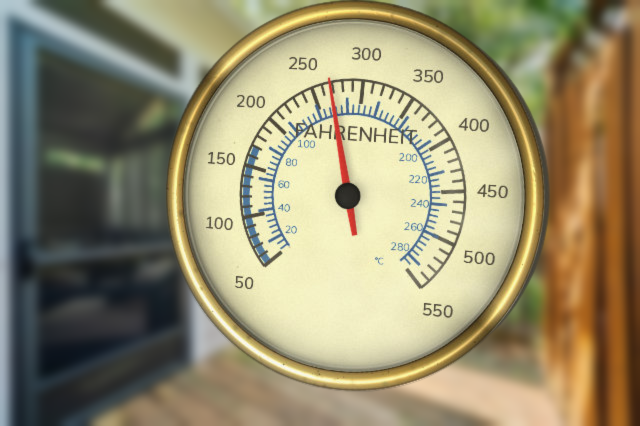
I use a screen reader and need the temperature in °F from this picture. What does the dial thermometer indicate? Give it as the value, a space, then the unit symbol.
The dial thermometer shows 270 °F
